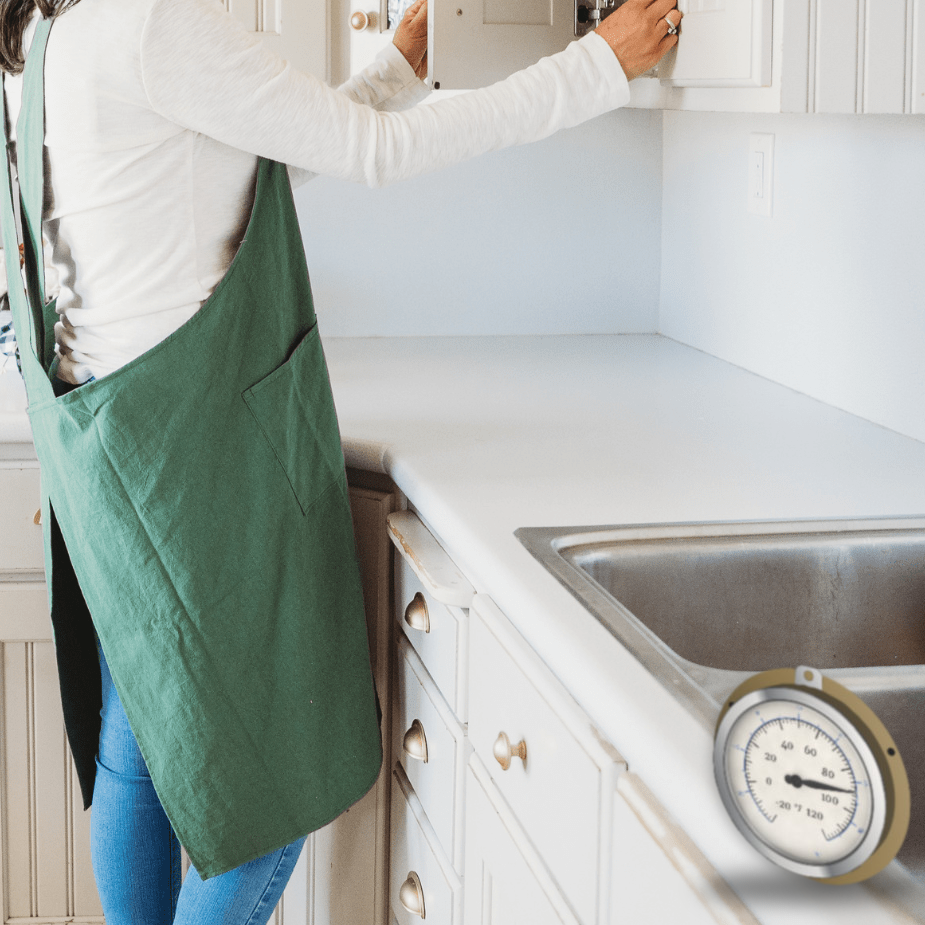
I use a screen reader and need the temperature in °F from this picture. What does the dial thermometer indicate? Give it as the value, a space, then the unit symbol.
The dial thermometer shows 90 °F
